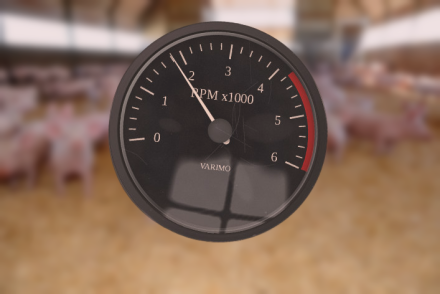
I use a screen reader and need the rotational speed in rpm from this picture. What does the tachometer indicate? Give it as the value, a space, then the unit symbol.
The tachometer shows 1800 rpm
